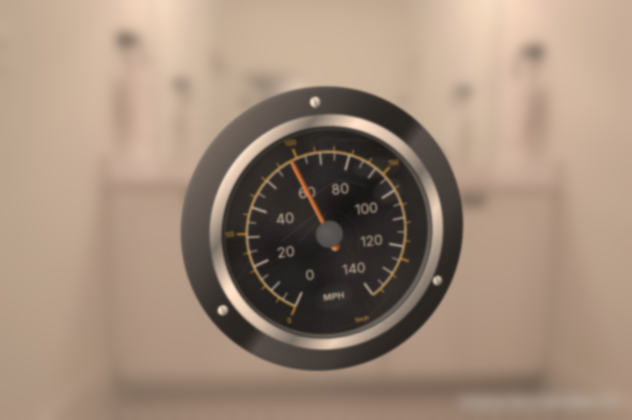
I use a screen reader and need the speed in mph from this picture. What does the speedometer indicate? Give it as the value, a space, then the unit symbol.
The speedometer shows 60 mph
